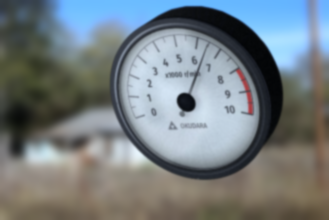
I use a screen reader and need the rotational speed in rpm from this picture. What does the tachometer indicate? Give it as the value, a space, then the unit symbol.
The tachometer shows 6500 rpm
